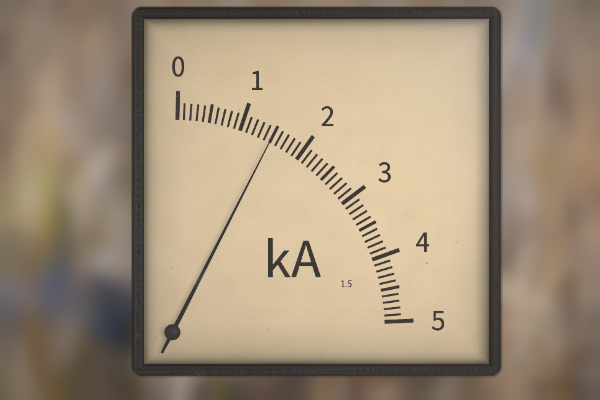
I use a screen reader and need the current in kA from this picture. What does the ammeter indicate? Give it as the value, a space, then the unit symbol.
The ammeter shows 1.5 kA
